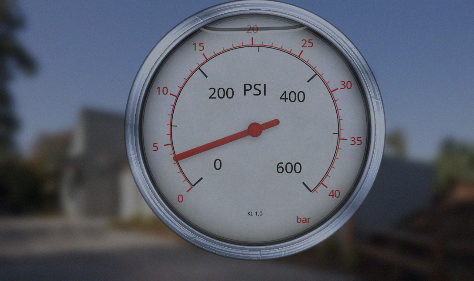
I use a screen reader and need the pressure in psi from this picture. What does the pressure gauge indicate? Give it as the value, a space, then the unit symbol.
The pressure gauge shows 50 psi
